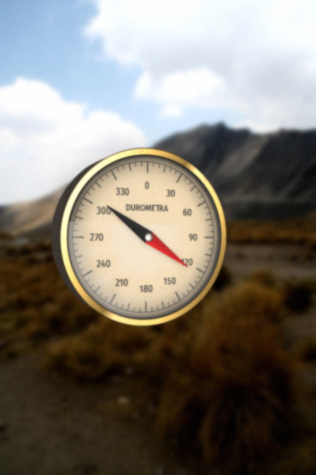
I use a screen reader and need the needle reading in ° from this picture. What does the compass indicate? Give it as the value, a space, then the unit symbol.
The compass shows 125 °
